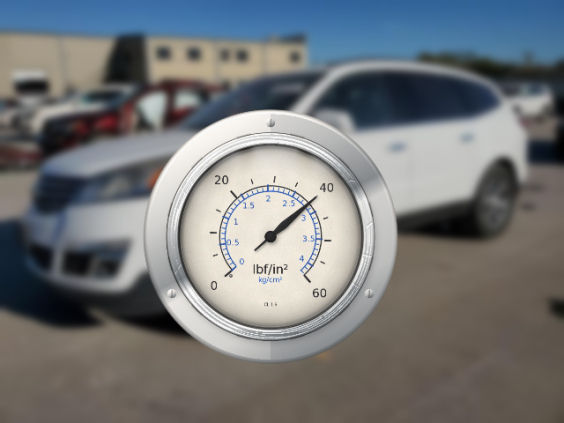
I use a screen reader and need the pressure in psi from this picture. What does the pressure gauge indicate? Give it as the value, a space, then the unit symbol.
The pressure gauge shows 40 psi
